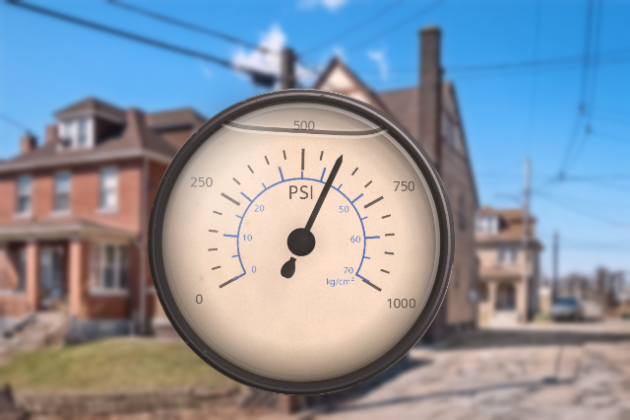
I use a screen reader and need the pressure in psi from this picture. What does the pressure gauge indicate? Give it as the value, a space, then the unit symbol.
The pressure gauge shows 600 psi
